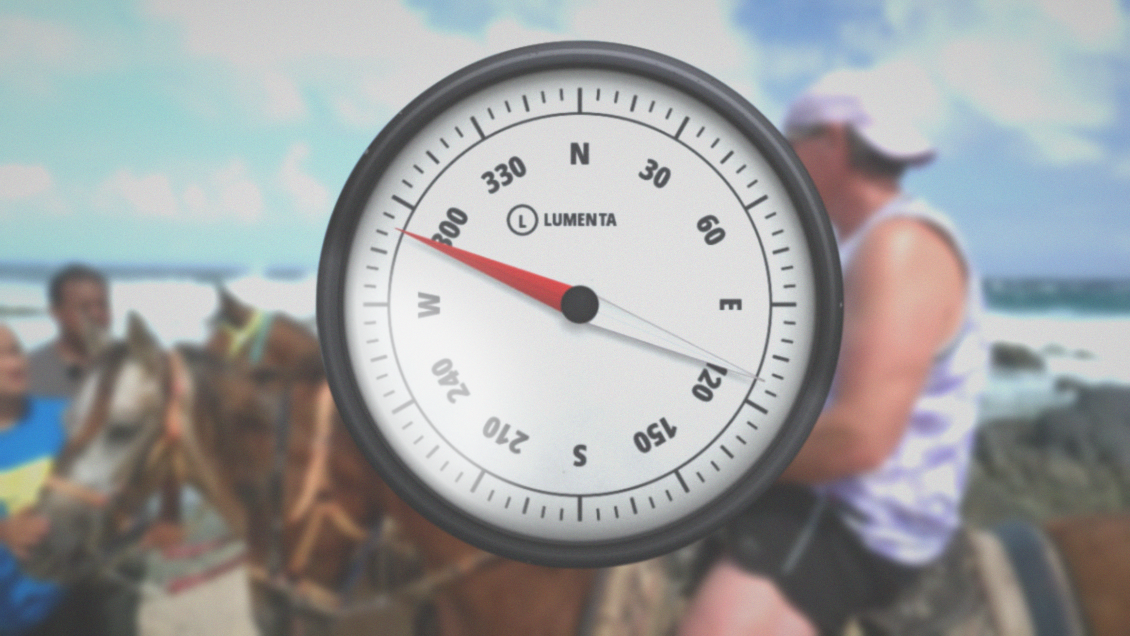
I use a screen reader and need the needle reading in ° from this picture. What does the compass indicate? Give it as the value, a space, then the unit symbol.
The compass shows 292.5 °
